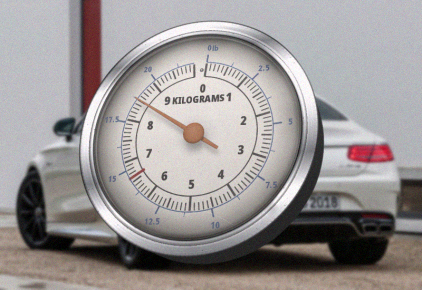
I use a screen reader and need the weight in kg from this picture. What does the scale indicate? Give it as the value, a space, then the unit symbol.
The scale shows 8.5 kg
